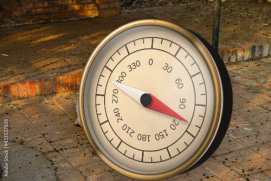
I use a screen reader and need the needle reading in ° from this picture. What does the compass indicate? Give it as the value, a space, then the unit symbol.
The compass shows 110 °
